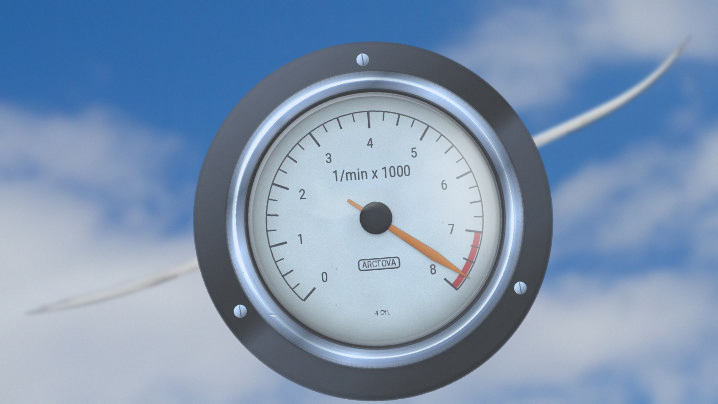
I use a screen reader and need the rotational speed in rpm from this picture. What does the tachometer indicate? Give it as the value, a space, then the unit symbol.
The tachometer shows 7750 rpm
